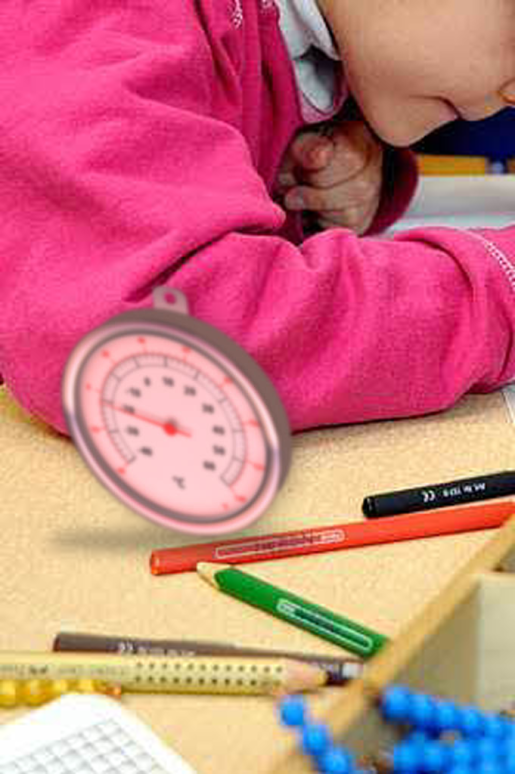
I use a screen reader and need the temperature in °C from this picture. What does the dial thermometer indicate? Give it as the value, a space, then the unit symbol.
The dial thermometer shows -20 °C
